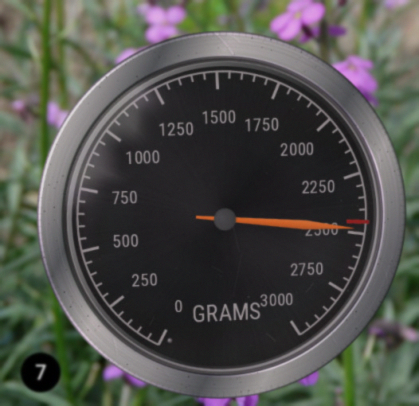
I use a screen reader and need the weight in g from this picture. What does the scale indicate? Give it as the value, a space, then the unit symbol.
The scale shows 2475 g
